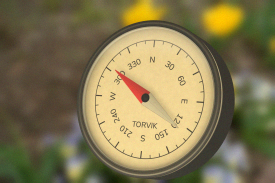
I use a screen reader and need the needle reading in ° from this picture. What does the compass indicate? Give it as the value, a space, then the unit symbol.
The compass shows 305 °
